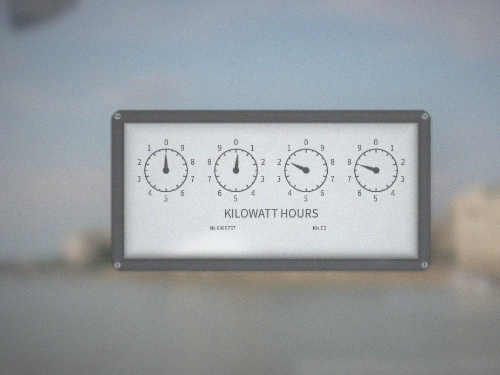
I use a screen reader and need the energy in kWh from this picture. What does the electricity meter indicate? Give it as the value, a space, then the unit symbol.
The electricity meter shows 18 kWh
